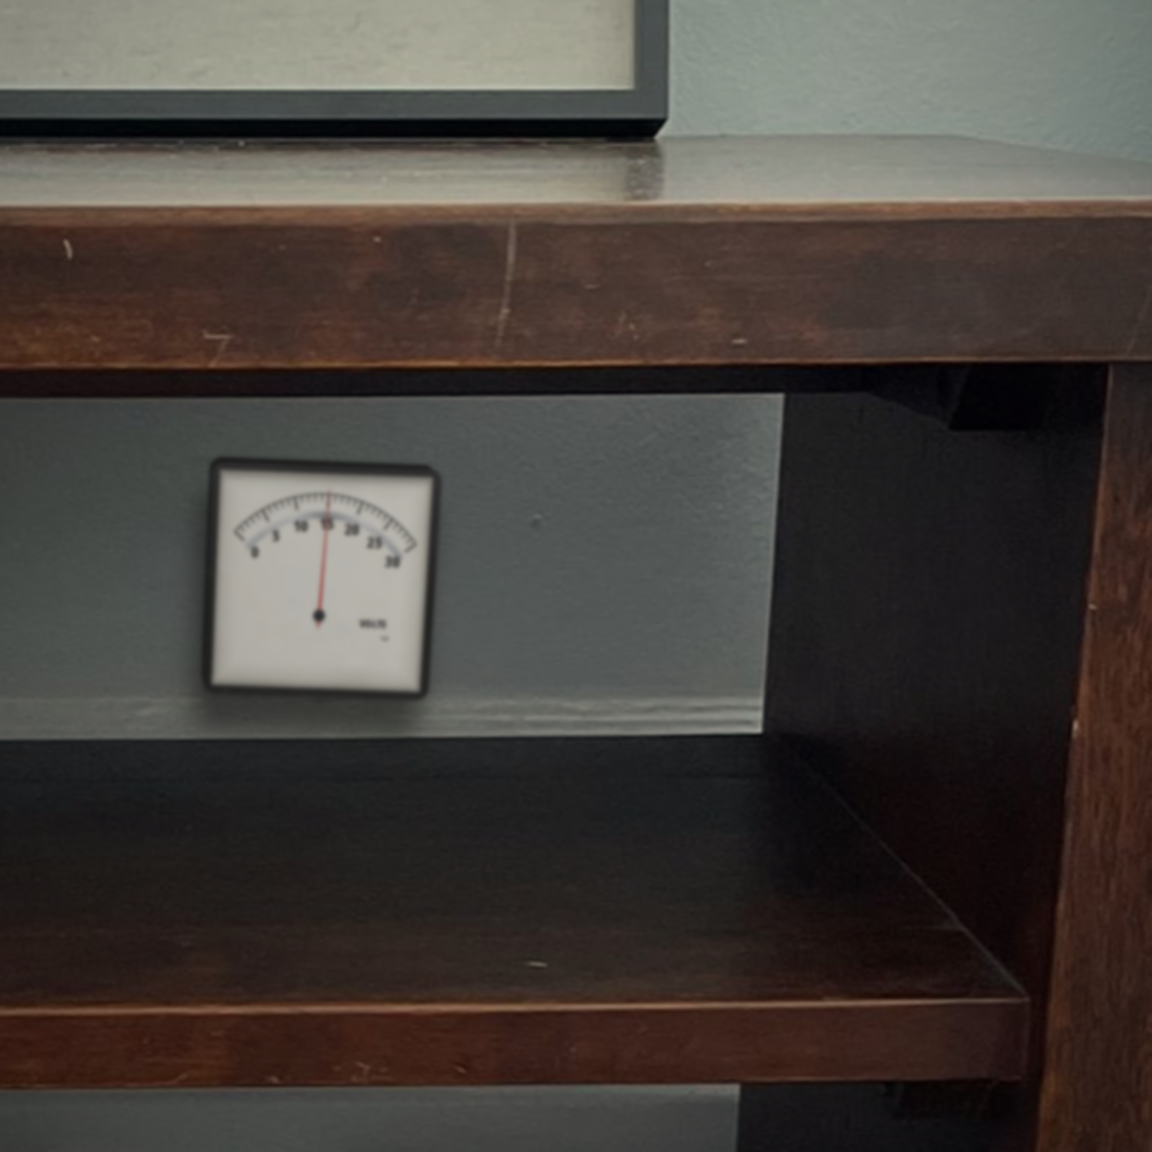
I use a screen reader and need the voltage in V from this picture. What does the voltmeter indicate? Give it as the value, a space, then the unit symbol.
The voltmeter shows 15 V
